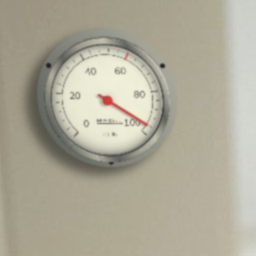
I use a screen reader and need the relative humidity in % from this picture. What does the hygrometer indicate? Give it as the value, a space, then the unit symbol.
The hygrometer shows 96 %
